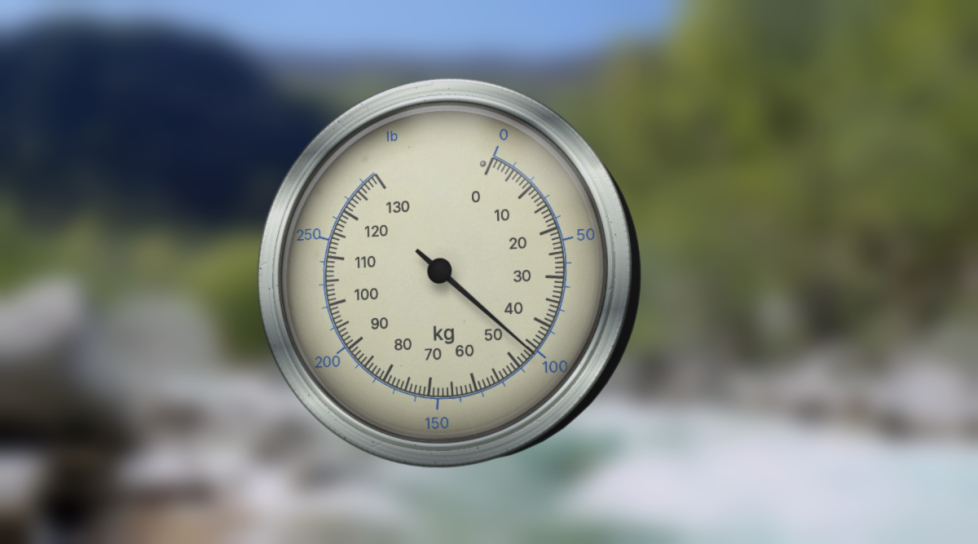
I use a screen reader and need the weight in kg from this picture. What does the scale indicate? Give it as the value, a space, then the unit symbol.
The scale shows 46 kg
